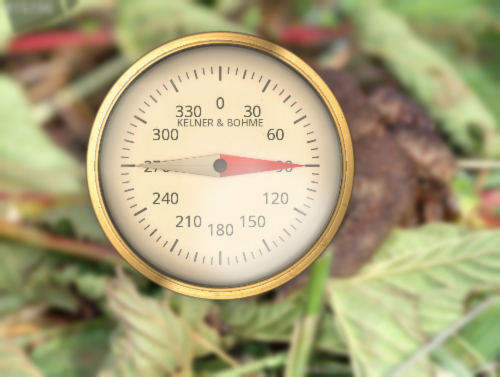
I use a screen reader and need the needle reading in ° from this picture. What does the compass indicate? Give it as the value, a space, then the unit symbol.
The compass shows 90 °
